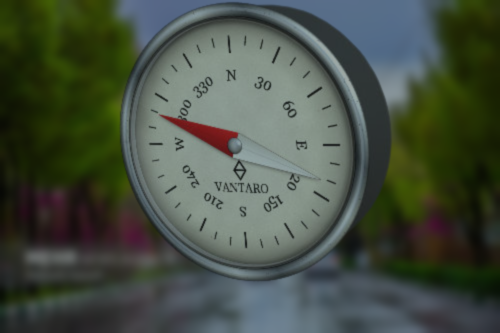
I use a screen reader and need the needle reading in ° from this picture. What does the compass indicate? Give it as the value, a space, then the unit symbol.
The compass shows 290 °
